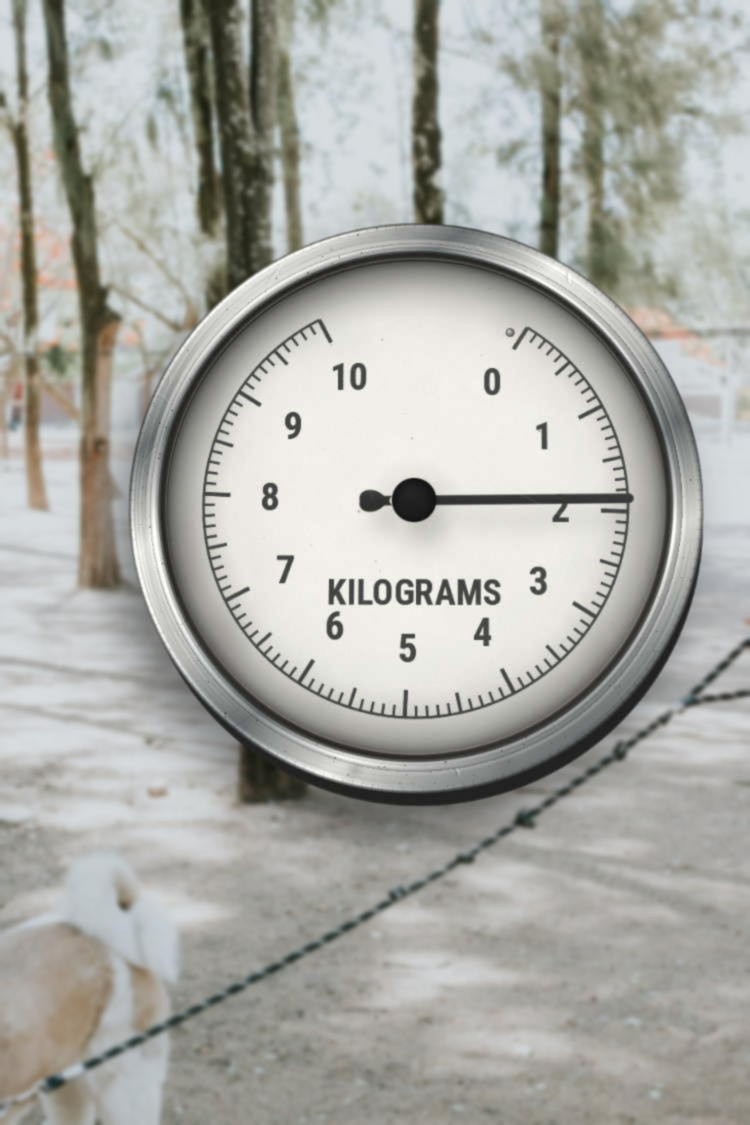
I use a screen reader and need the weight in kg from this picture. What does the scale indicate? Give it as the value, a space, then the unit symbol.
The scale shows 1.9 kg
